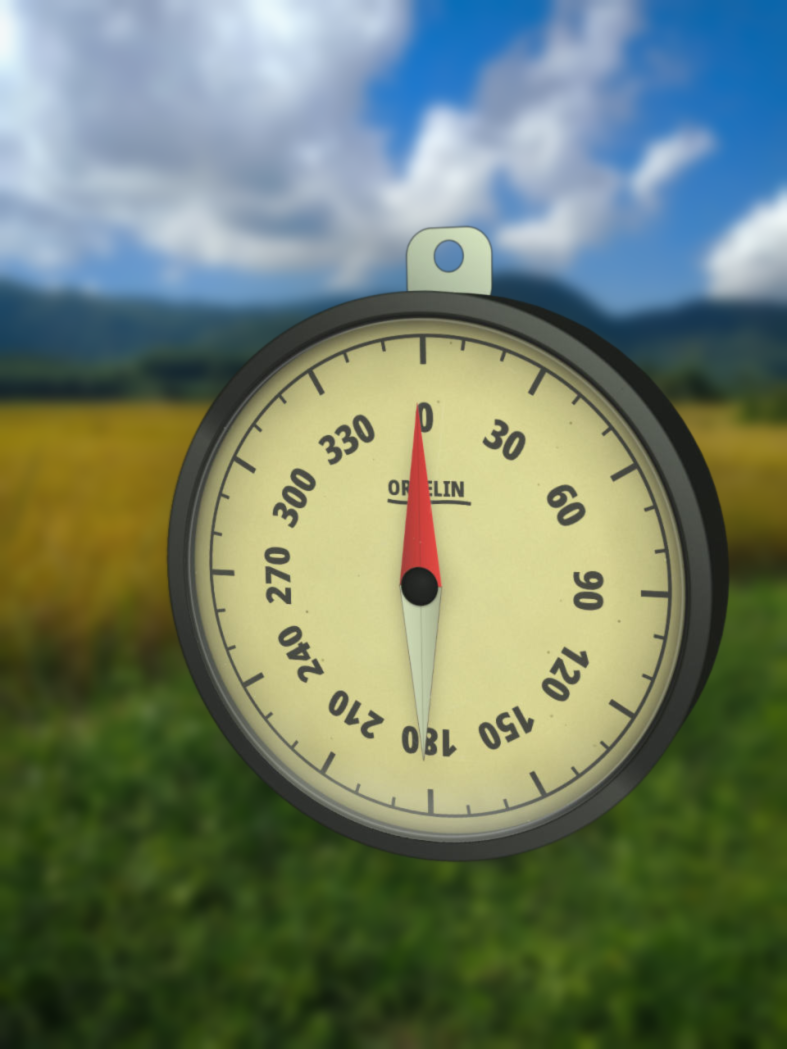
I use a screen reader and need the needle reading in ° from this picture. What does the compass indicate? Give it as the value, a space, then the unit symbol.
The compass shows 0 °
